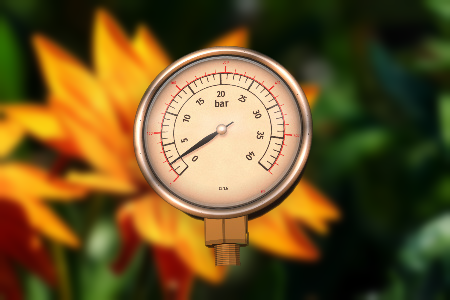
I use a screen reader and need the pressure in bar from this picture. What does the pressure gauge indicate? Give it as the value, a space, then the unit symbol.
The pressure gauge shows 2 bar
